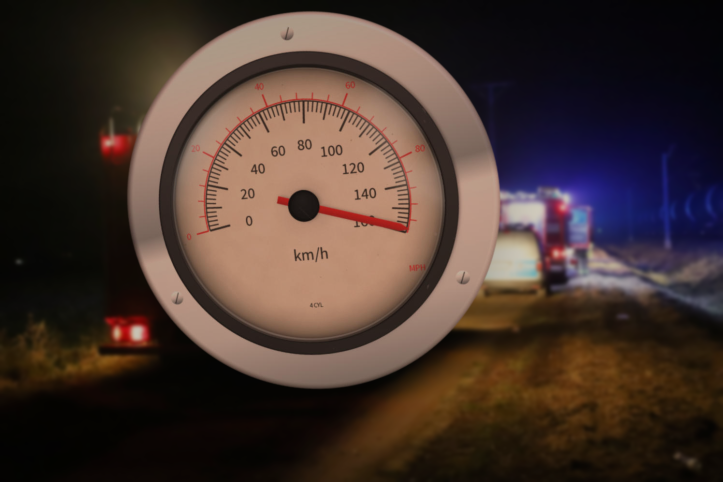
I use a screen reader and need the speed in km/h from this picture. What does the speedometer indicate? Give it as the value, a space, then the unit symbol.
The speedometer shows 158 km/h
